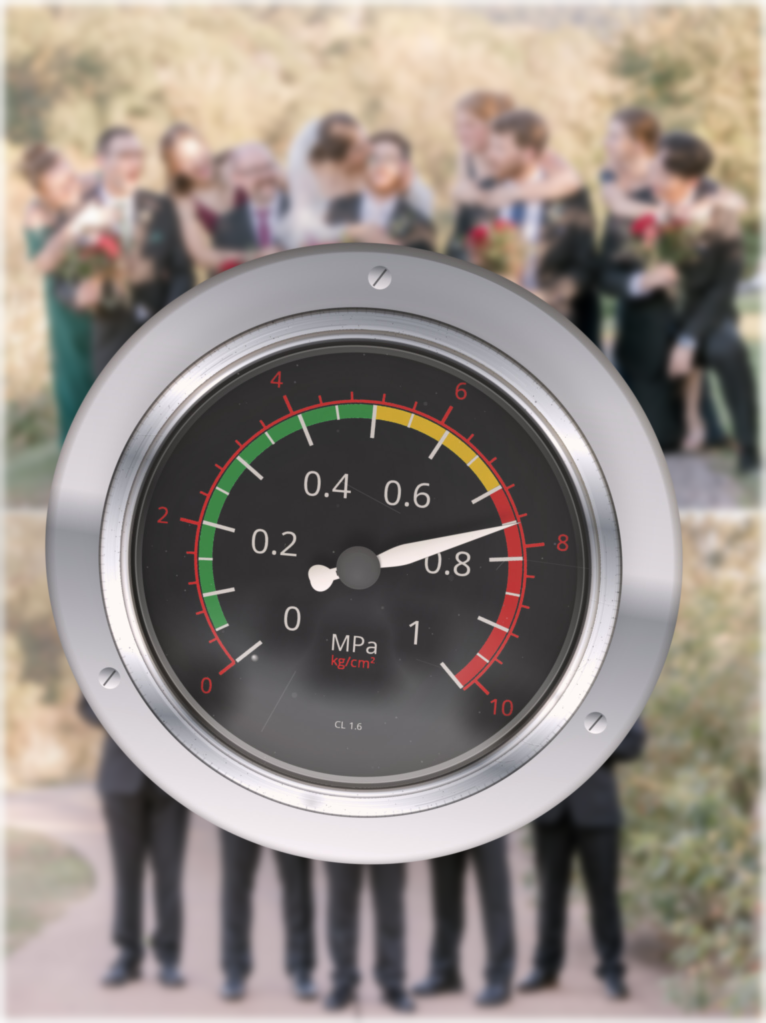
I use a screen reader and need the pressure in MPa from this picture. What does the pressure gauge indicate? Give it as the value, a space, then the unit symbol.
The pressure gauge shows 0.75 MPa
